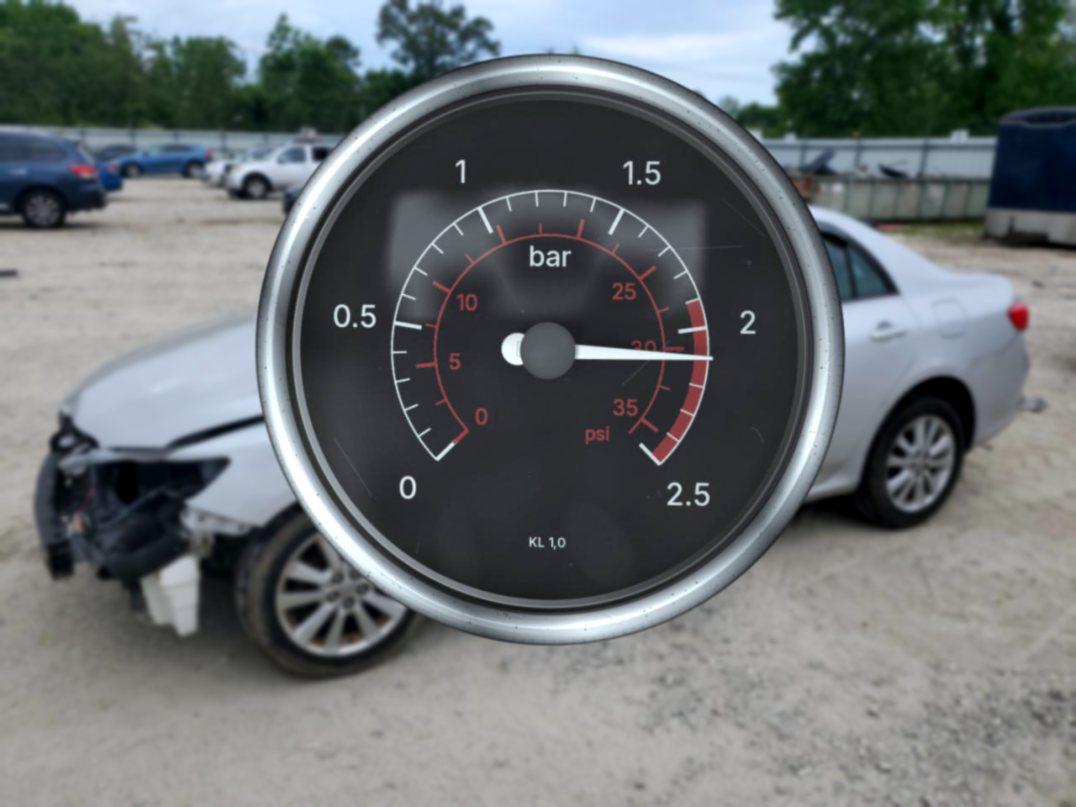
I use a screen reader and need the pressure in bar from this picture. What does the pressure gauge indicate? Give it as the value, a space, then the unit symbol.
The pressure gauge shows 2.1 bar
